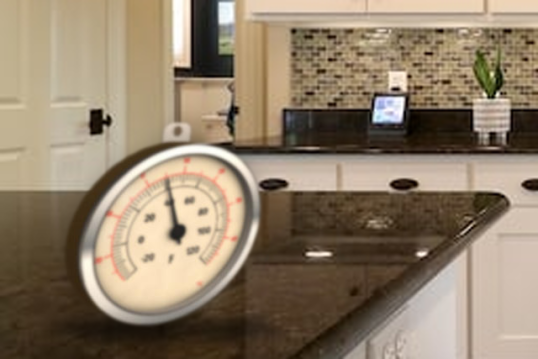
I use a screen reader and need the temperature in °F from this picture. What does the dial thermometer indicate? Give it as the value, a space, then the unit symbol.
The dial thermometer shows 40 °F
